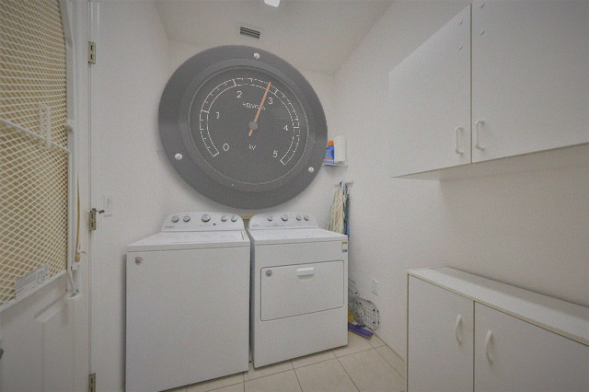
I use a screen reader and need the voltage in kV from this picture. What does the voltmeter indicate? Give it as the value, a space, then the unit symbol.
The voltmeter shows 2.8 kV
